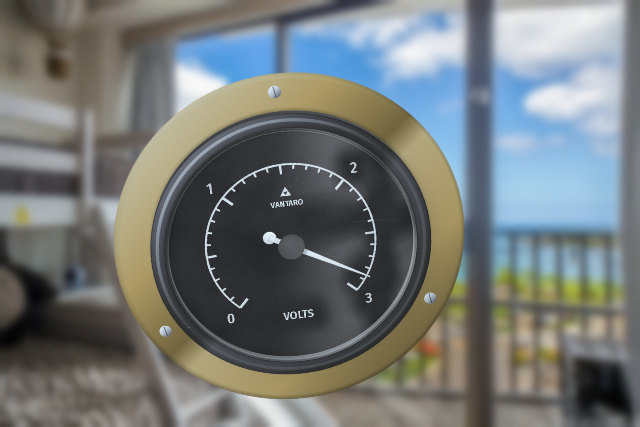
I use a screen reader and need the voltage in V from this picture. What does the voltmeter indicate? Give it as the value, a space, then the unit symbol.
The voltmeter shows 2.85 V
